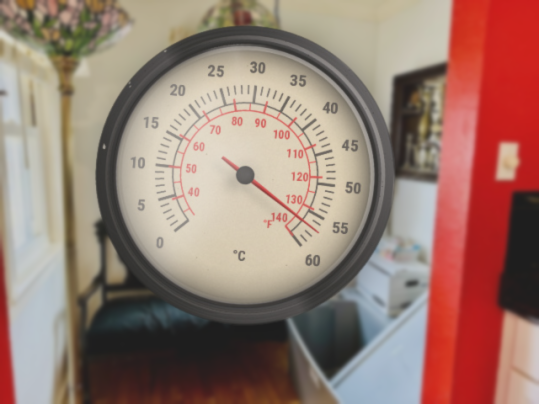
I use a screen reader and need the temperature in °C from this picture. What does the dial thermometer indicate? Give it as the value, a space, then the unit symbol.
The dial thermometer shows 57 °C
